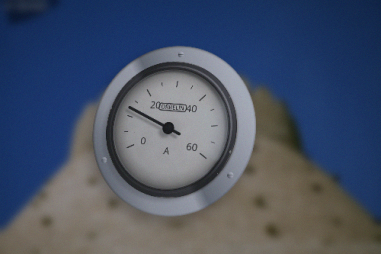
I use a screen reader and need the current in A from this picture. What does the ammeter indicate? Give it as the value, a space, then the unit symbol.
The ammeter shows 12.5 A
